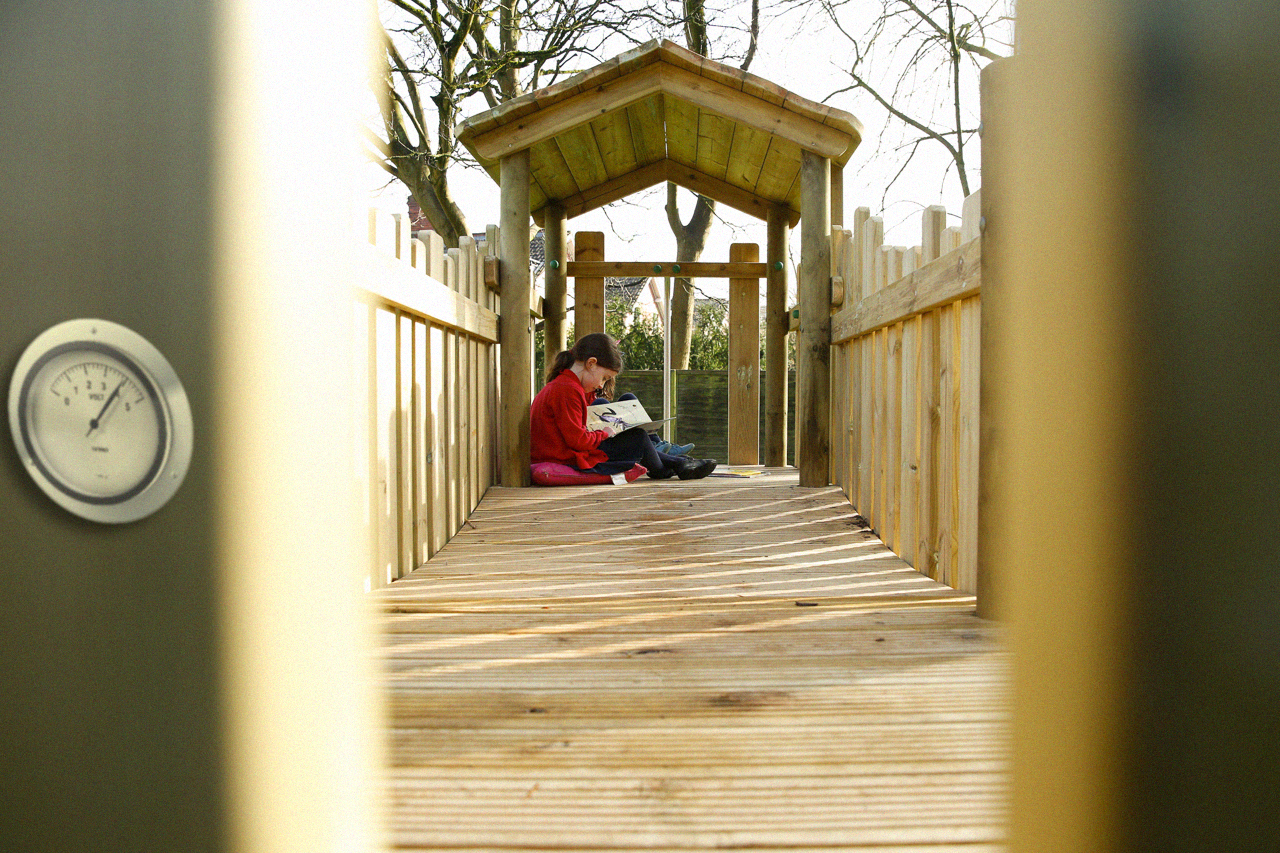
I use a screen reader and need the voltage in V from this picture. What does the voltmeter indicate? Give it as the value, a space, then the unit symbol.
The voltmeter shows 4 V
